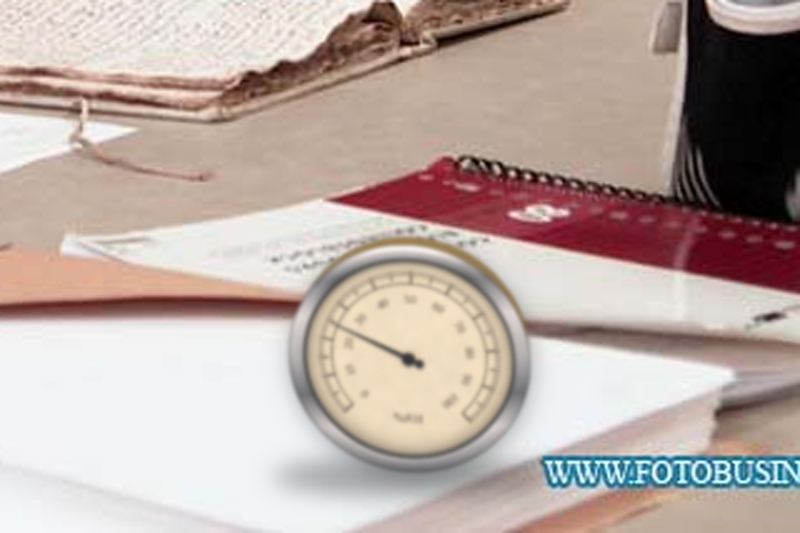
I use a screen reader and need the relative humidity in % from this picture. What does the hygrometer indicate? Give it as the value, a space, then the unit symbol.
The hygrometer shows 25 %
